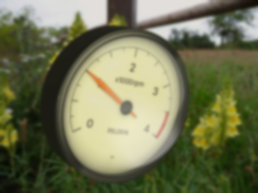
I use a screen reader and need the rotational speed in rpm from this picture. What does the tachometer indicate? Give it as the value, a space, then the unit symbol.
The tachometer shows 1000 rpm
